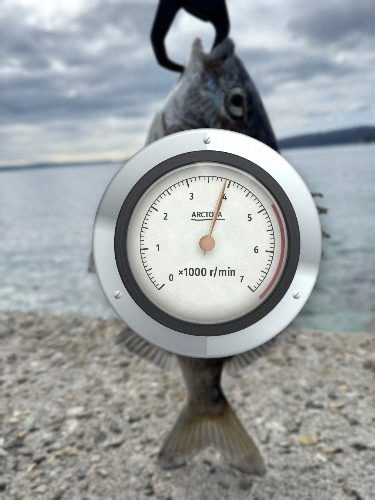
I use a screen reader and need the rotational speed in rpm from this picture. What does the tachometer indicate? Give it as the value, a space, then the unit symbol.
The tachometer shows 3900 rpm
